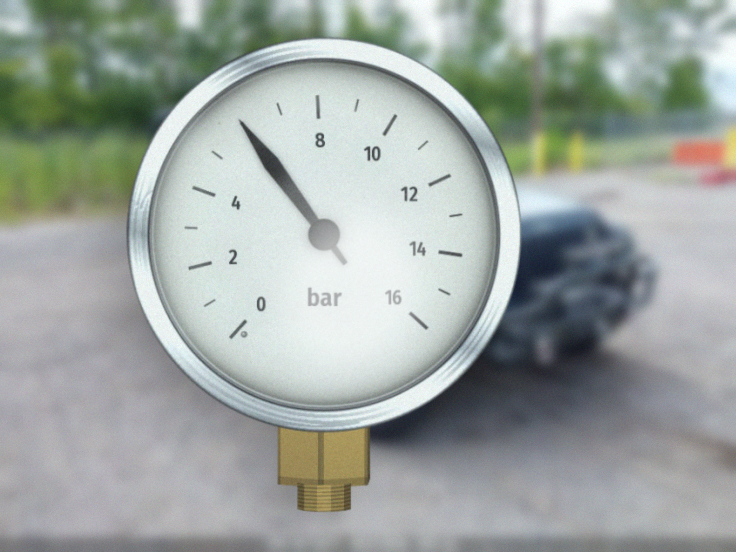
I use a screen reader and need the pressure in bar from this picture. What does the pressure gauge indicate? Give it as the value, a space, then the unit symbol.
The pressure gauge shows 6 bar
